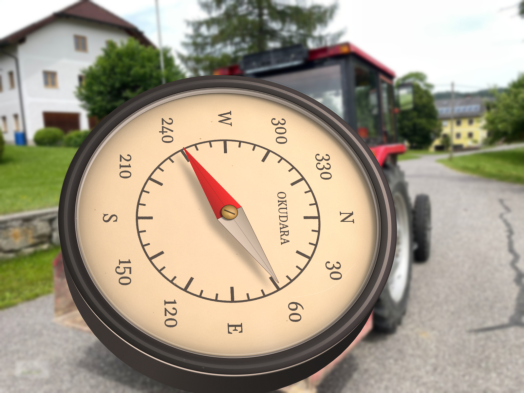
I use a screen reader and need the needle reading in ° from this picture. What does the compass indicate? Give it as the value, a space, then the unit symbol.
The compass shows 240 °
